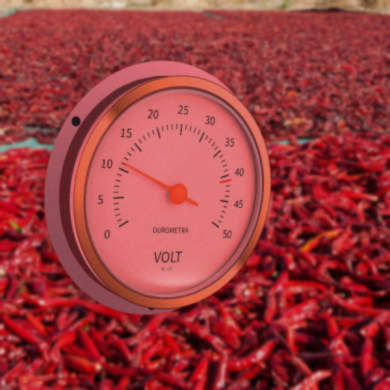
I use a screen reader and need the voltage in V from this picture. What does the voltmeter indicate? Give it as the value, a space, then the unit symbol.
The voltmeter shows 11 V
